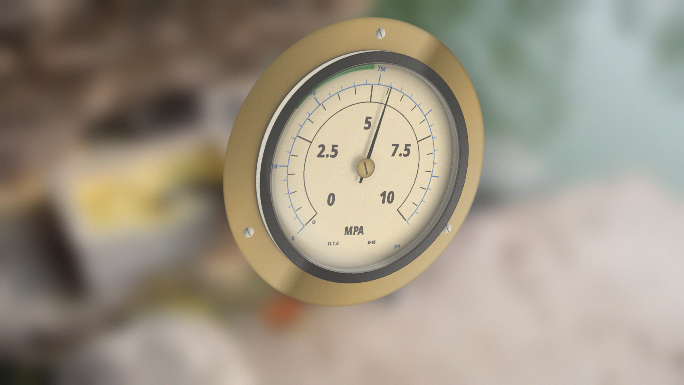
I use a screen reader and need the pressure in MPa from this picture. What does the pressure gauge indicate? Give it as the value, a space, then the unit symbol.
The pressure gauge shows 5.5 MPa
